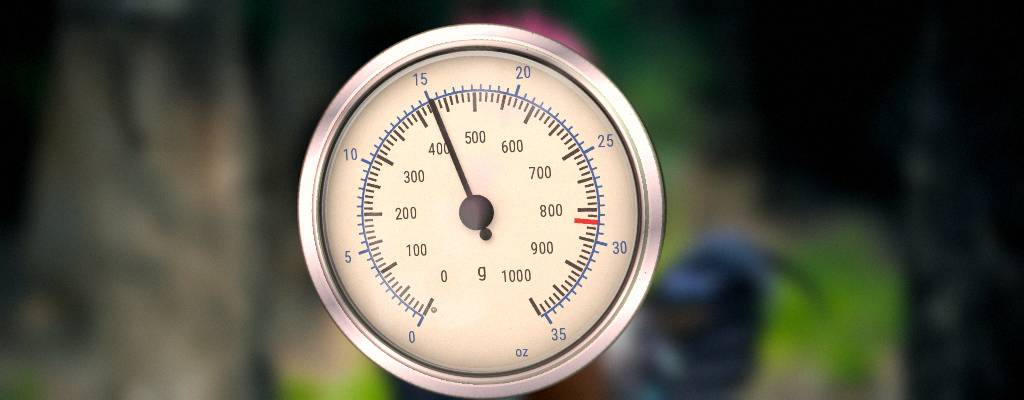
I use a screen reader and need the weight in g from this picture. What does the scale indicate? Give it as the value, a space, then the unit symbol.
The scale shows 430 g
